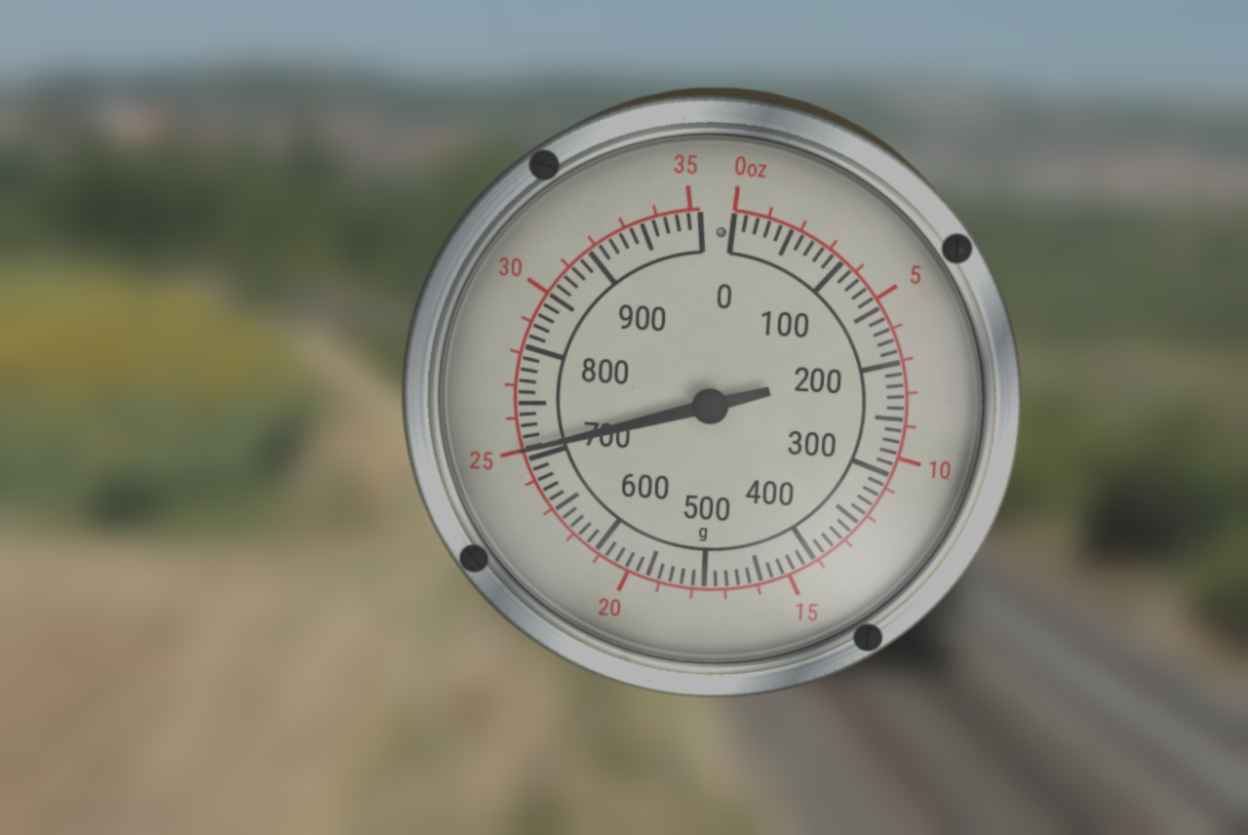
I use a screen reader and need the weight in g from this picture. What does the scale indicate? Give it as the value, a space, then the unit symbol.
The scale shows 710 g
